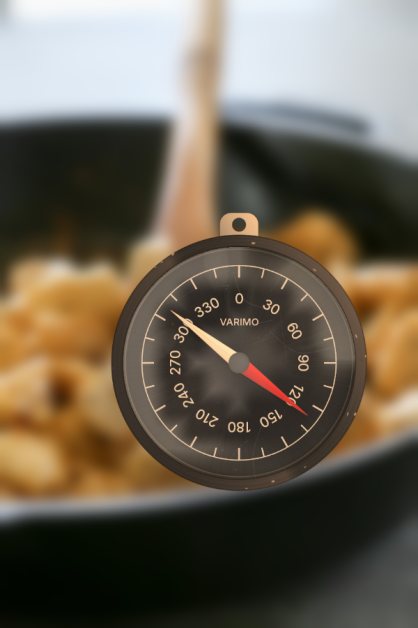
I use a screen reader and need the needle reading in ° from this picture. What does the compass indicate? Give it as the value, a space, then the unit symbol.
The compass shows 127.5 °
